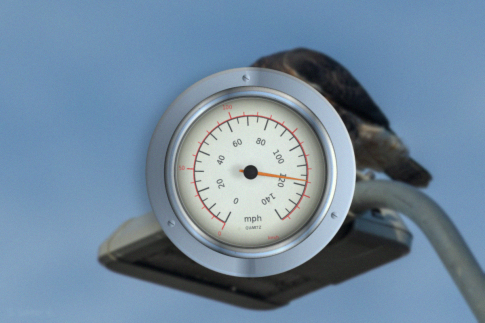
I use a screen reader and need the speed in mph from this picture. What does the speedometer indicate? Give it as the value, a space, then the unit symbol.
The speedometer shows 117.5 mph
